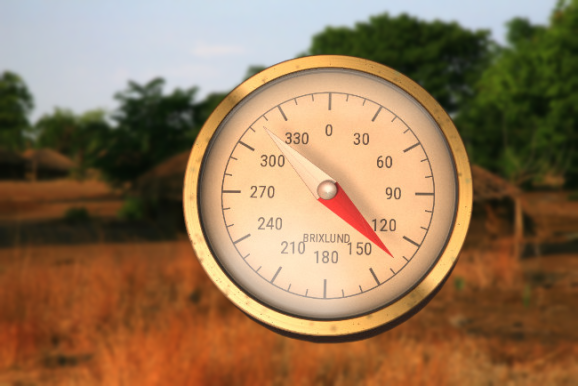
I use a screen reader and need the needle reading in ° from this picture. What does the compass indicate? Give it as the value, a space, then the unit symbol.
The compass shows 135 °
